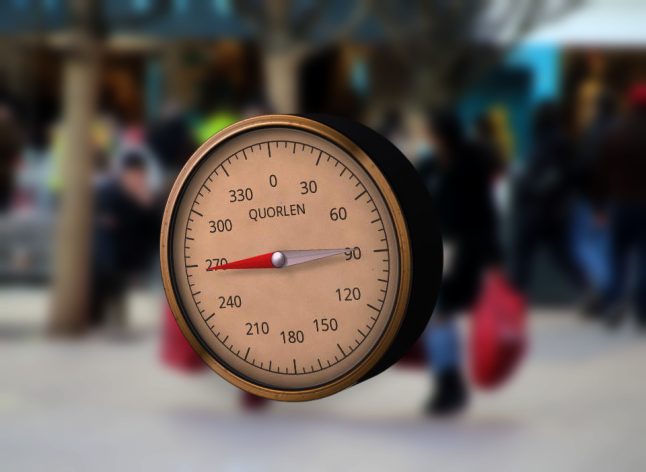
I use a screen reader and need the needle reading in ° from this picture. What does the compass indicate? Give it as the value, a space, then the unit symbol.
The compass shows 267.5 °
